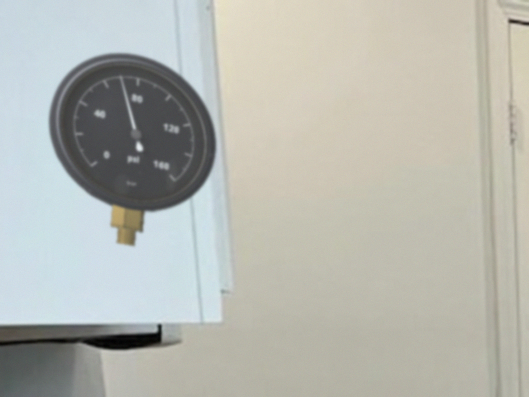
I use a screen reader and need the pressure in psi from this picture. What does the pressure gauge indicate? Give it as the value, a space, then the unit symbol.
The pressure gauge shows 70 psi
